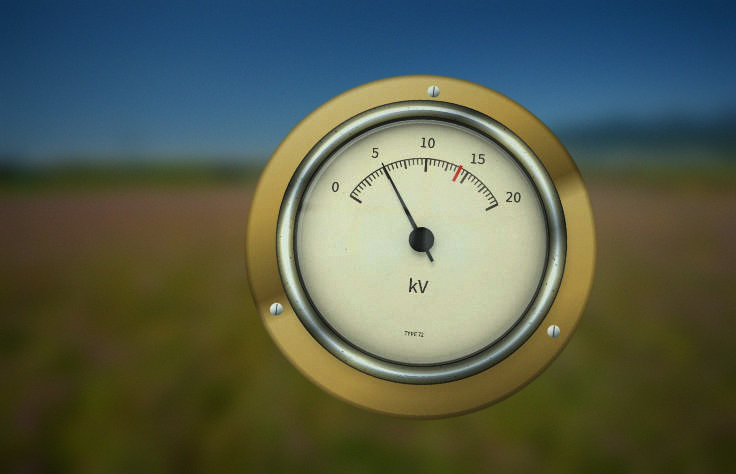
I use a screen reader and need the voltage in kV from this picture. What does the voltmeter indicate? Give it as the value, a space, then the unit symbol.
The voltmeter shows 5 kV
